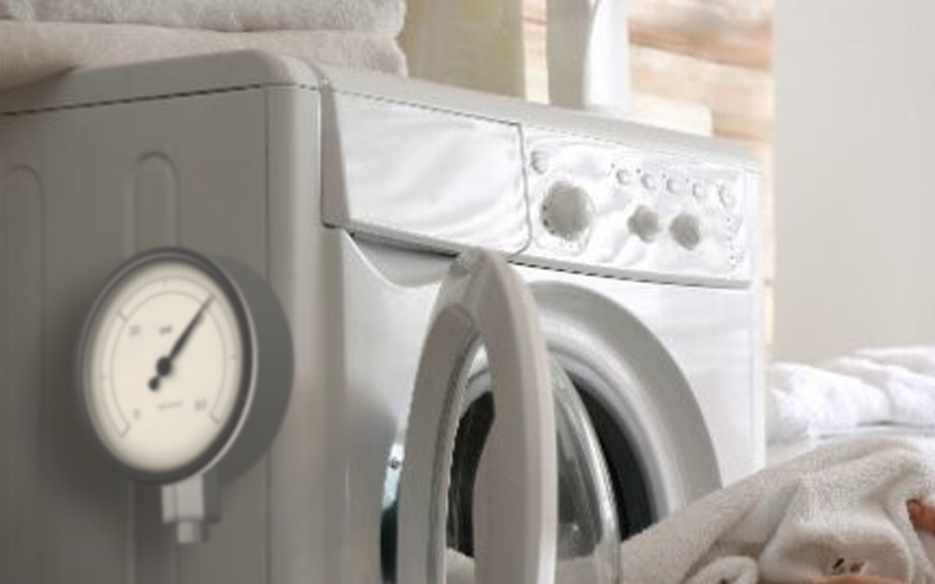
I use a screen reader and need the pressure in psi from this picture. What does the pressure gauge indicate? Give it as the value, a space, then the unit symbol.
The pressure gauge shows 40 psi
